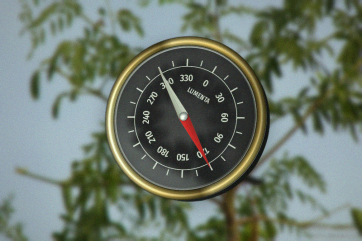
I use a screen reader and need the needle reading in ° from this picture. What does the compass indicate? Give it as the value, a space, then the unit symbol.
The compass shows 120 °
